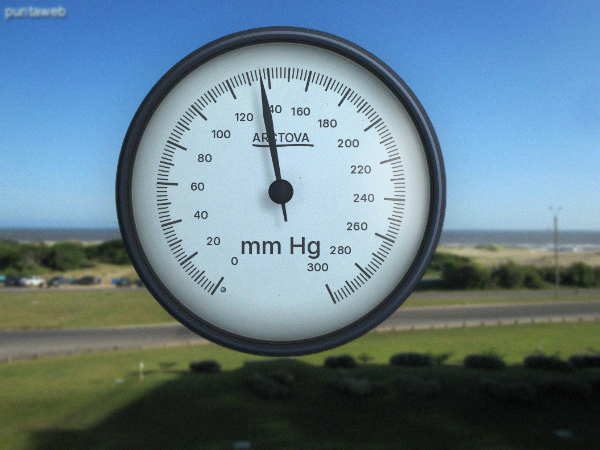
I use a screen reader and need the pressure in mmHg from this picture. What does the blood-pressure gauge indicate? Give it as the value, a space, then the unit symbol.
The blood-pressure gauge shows 136 mmHg
